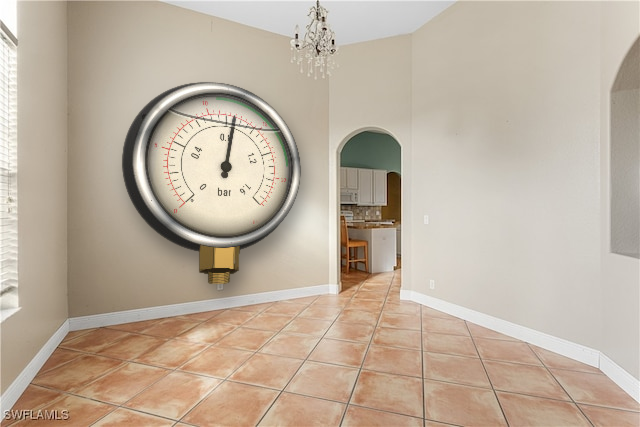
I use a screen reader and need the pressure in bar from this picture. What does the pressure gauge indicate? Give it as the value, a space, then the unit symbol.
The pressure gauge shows 0.85 bar
